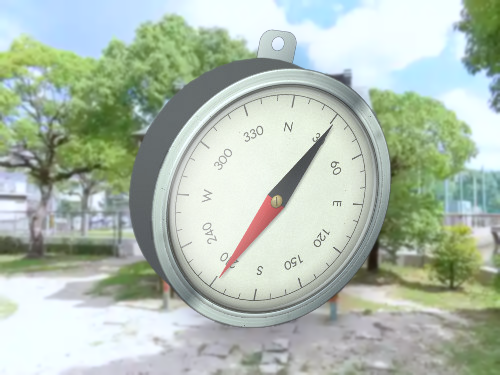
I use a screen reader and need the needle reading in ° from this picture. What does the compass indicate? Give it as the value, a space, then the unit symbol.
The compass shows 210 °
